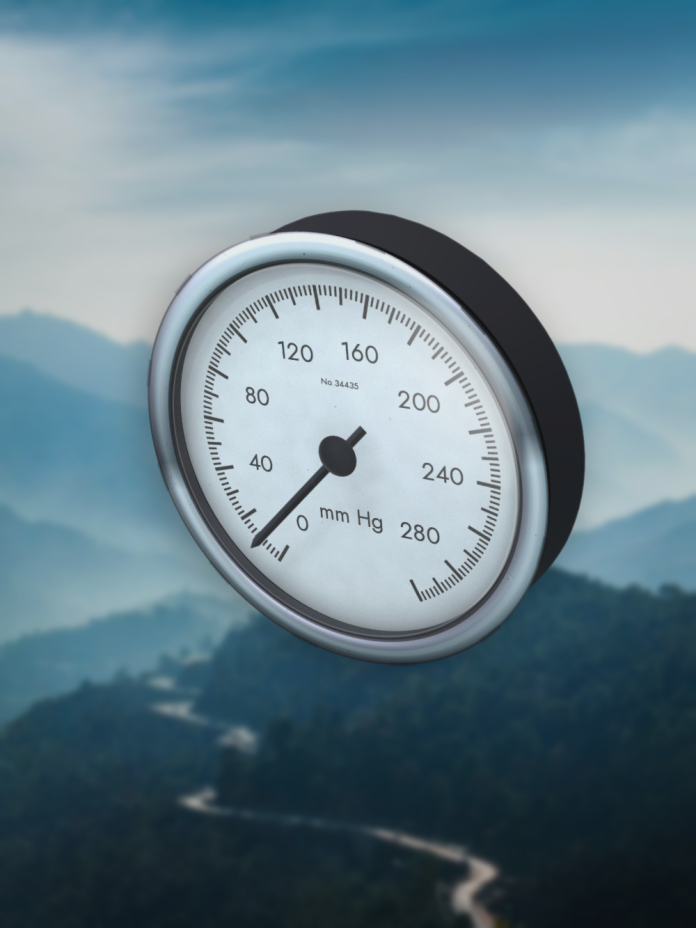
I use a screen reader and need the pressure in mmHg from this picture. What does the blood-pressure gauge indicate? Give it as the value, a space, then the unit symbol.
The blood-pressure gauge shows 10 mmHg
